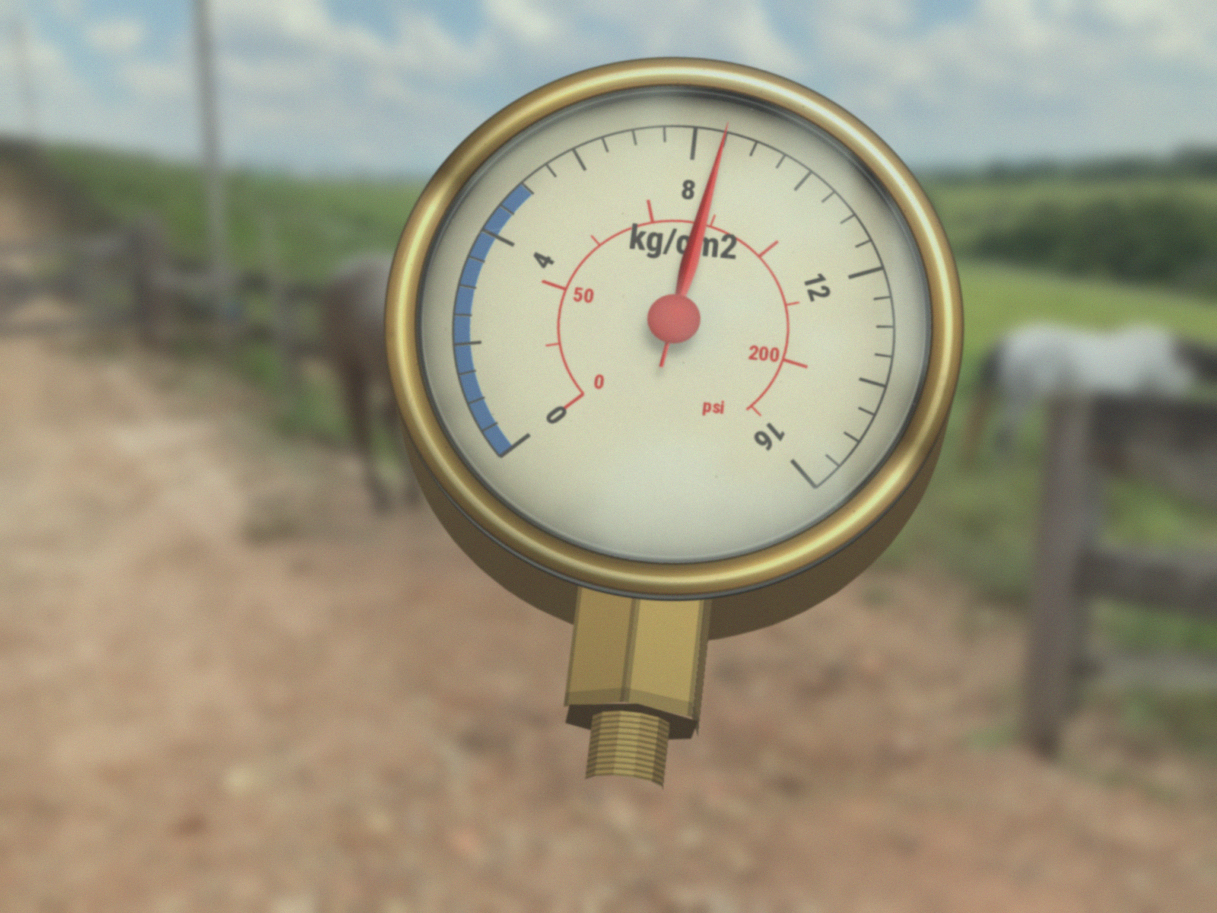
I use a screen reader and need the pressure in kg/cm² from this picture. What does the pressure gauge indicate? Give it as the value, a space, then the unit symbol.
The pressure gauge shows 8.5 kg/cm²
